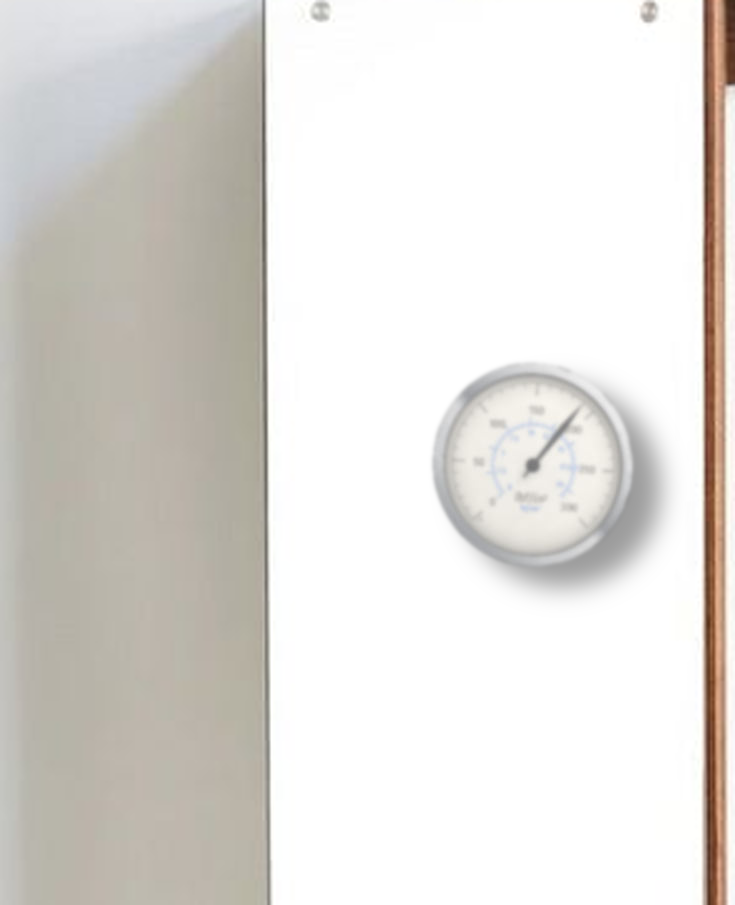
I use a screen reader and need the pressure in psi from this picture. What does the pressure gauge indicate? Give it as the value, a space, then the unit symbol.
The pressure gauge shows 190 psi
